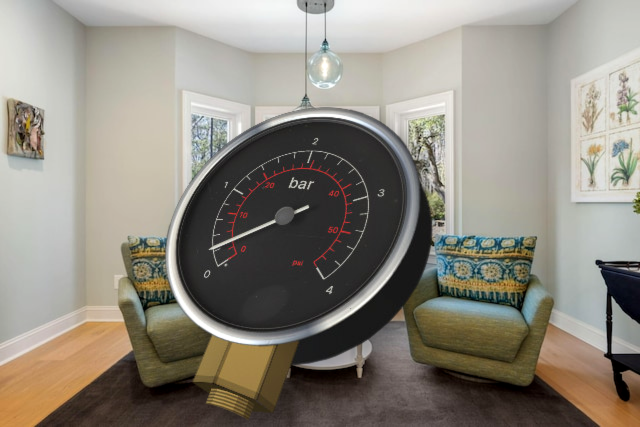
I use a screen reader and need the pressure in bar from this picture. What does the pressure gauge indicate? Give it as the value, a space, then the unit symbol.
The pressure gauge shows 0.2 bar
